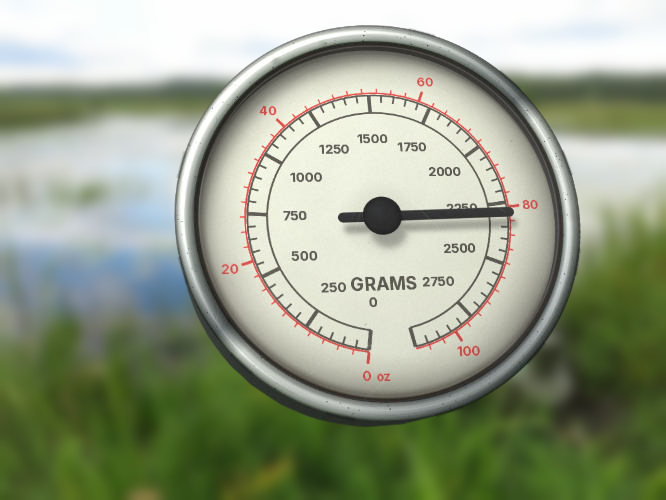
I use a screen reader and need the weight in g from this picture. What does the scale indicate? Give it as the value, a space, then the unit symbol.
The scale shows 2300 g
